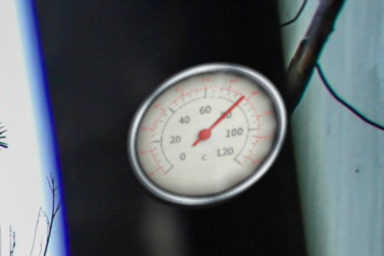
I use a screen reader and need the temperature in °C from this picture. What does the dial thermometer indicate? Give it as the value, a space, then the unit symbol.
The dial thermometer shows 80 °C
